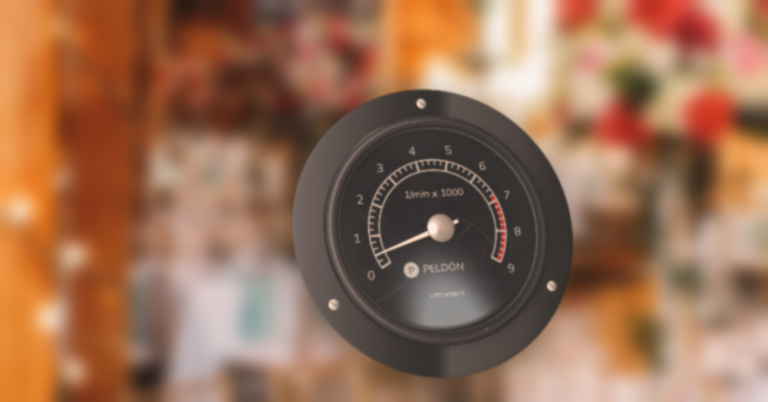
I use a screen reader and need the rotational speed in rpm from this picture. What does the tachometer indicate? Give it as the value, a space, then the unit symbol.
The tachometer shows 400 rpm
